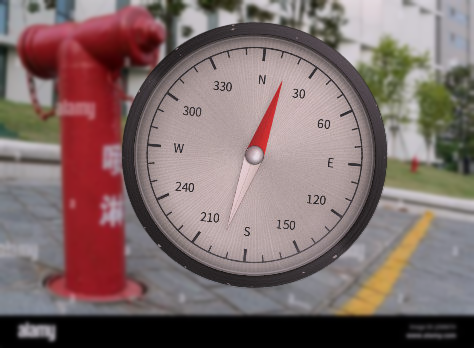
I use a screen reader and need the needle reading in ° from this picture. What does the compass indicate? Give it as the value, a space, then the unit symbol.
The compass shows 15 °
